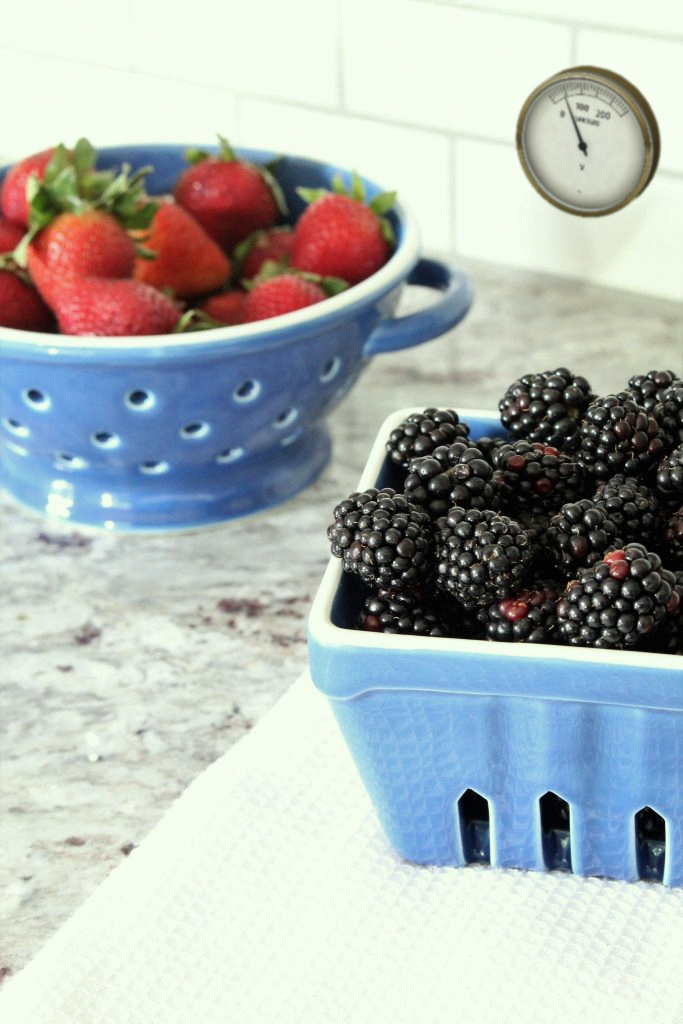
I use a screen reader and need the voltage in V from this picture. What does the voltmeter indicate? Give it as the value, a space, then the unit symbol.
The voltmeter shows 50 V
